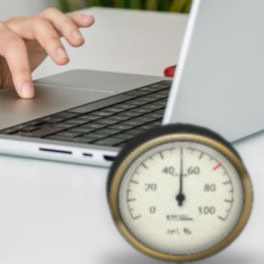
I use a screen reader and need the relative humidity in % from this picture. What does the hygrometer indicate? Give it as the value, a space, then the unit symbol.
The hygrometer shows 50 %
